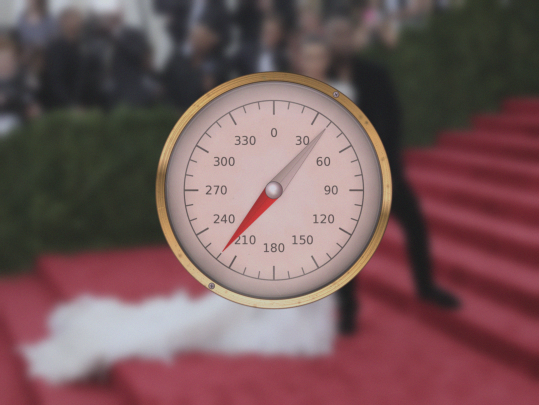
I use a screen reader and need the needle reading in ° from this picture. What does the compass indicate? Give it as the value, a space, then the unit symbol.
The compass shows 220 °
